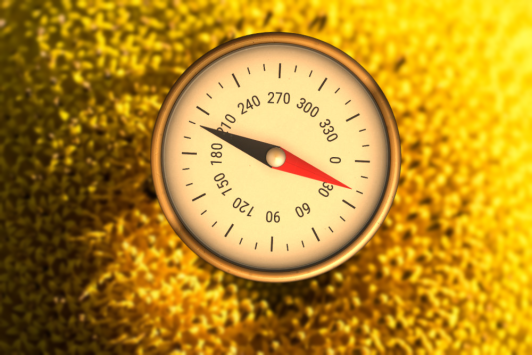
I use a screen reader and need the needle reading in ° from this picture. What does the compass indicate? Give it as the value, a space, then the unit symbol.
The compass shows 20 °
